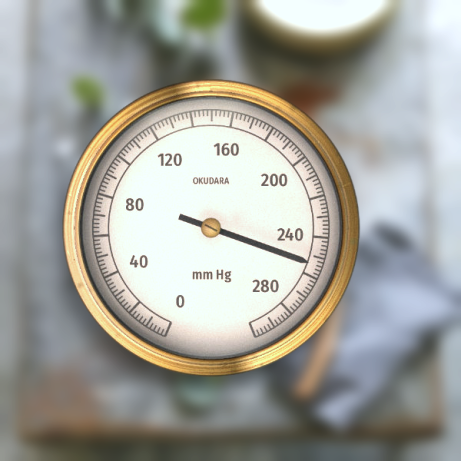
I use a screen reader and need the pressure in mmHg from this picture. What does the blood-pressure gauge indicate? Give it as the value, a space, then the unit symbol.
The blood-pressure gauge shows 254 mmHg
